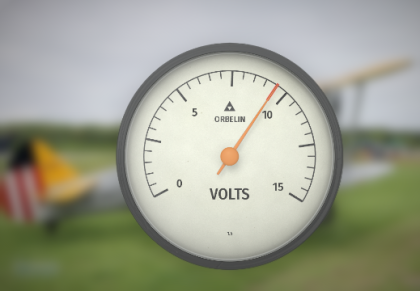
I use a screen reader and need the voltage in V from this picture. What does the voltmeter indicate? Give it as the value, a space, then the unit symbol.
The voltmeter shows 9.5 V
